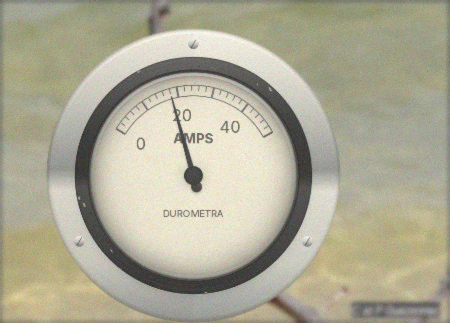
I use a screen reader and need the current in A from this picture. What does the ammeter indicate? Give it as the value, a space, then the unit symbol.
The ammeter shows 18 A
